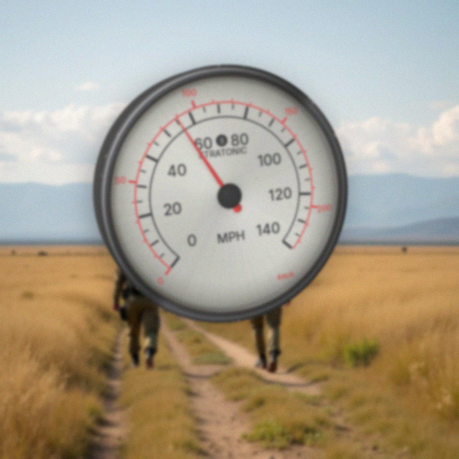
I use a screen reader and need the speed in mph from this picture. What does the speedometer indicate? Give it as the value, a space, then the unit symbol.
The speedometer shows 55 mph
